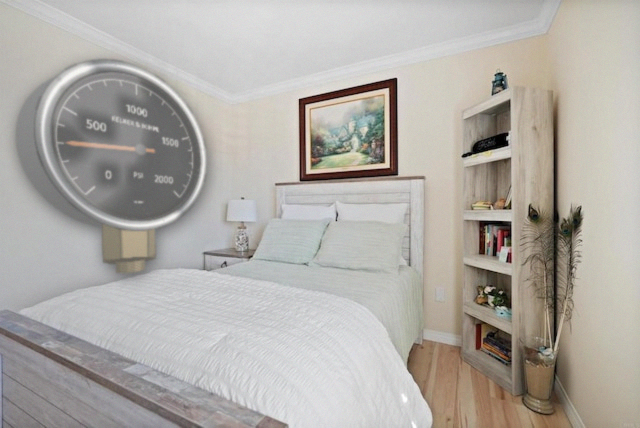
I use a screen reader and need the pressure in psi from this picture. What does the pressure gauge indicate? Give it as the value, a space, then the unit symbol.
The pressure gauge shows 300 psi
